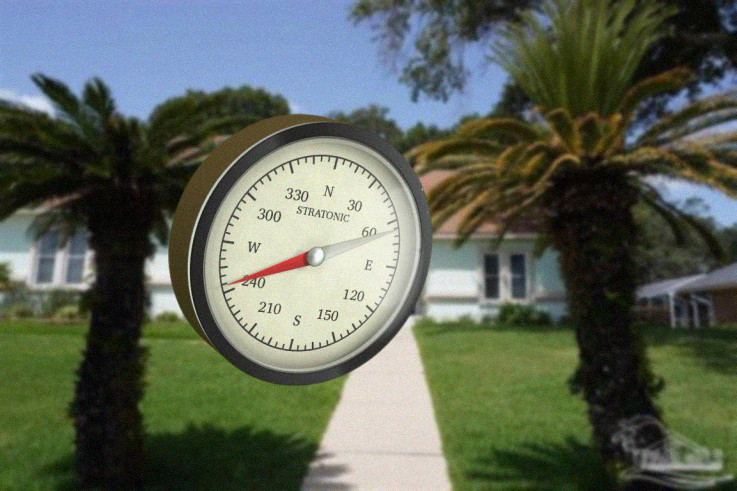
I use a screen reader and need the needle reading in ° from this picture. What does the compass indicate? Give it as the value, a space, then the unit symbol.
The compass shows 245 °
